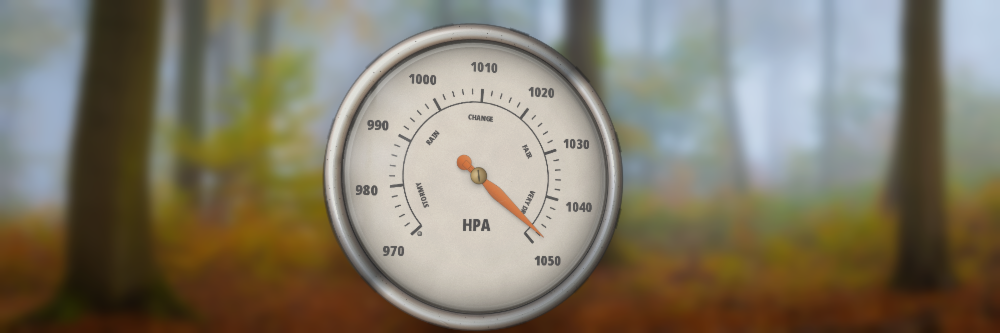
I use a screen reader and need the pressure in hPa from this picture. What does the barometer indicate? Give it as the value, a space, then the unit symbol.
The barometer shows 1048 hPa
